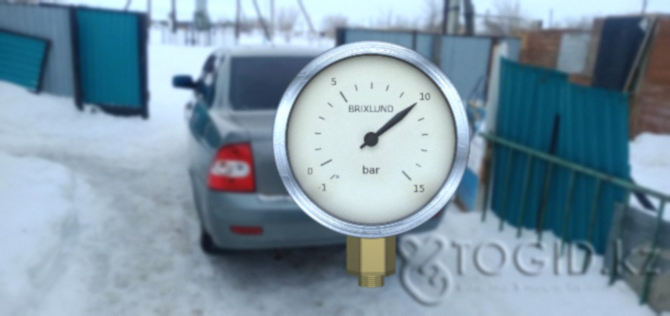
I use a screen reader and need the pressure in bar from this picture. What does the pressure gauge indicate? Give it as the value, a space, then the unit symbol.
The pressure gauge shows 10 bar
